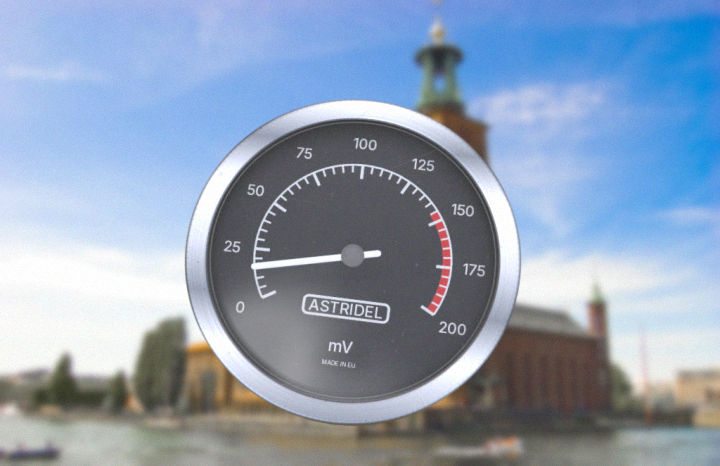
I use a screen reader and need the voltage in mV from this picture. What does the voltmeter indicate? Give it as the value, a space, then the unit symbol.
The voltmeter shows 15 mV
